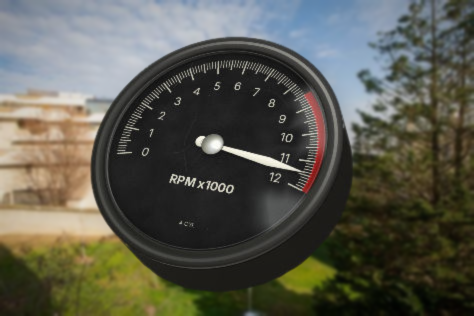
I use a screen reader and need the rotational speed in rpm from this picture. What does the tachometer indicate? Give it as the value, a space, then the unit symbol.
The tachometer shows 11500 rpm
